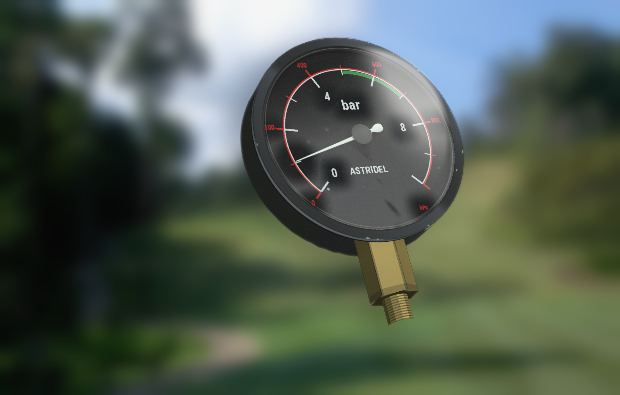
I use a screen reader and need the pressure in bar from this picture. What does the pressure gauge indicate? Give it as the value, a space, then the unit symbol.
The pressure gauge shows 1 bar
